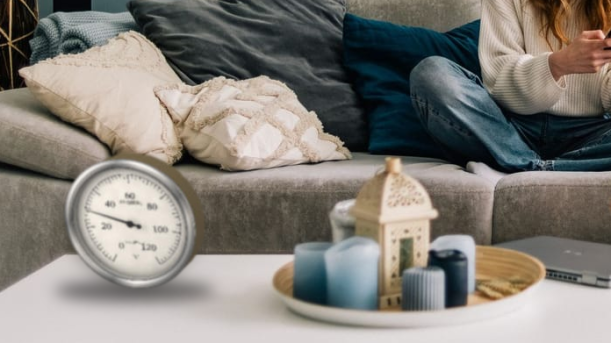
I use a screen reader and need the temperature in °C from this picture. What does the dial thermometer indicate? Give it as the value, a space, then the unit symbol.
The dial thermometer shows 30 °C
